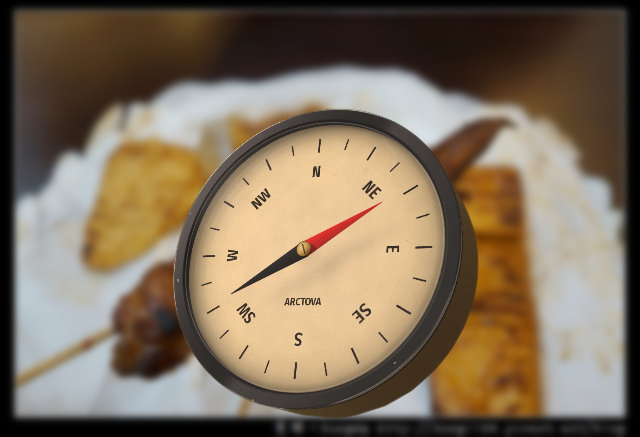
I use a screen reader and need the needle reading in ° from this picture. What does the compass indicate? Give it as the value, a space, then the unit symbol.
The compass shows 60 °
